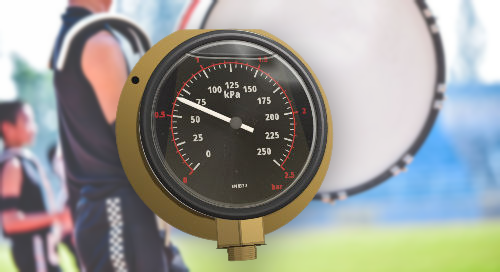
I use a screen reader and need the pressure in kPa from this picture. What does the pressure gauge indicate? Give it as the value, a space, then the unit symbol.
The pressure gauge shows 65 kPa
